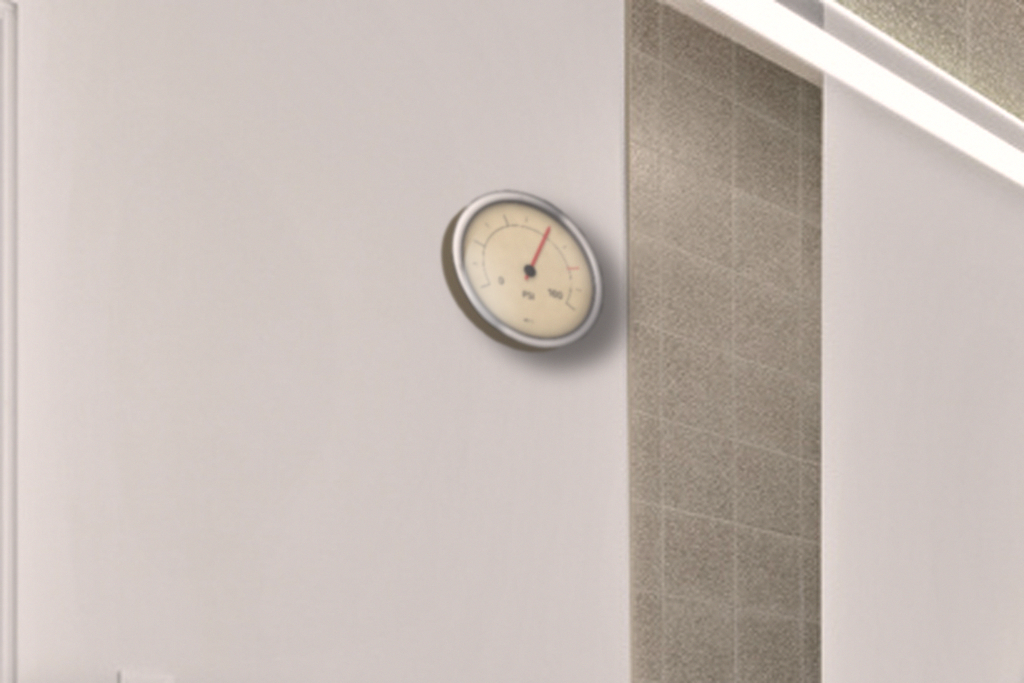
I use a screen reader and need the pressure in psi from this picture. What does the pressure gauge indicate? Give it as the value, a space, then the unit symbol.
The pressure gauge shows 60 psi
